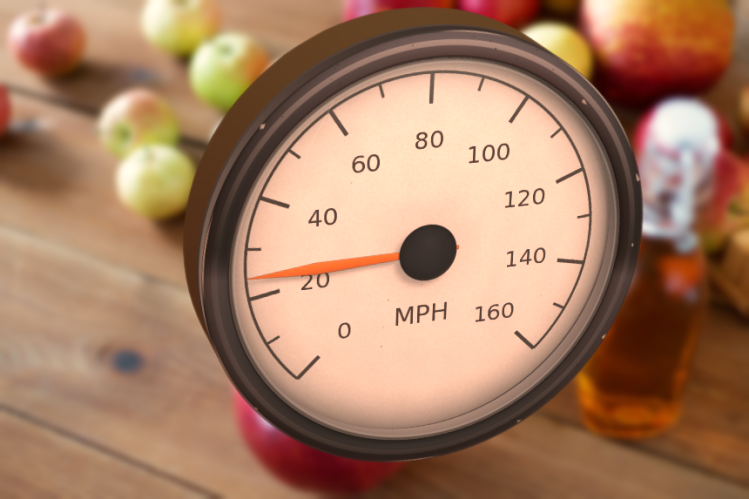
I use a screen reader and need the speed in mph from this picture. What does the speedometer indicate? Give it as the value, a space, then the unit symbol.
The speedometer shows 25 mph
